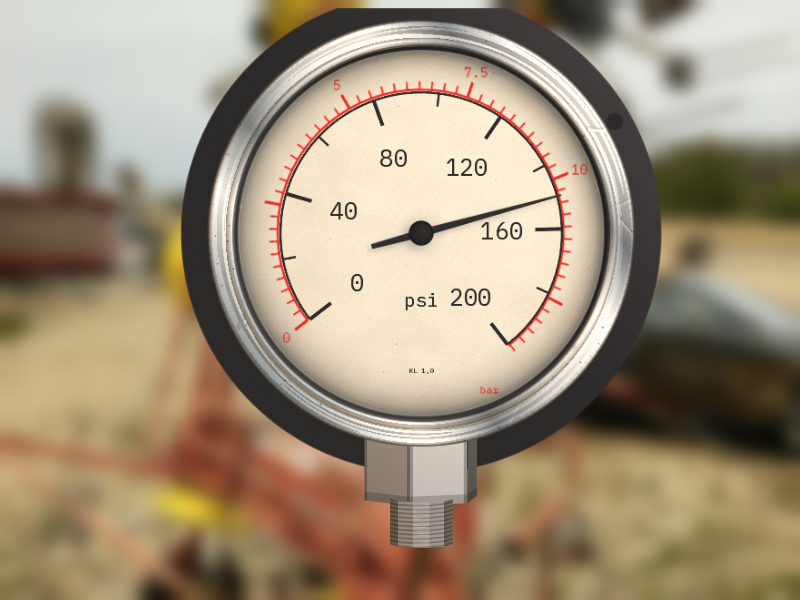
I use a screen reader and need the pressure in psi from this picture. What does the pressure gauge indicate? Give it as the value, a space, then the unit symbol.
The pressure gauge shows 150 psi
